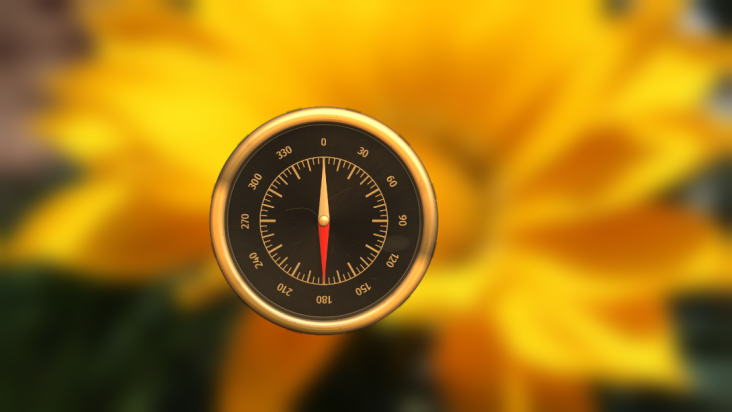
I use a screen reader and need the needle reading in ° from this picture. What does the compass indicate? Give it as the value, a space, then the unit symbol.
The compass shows 180 °
